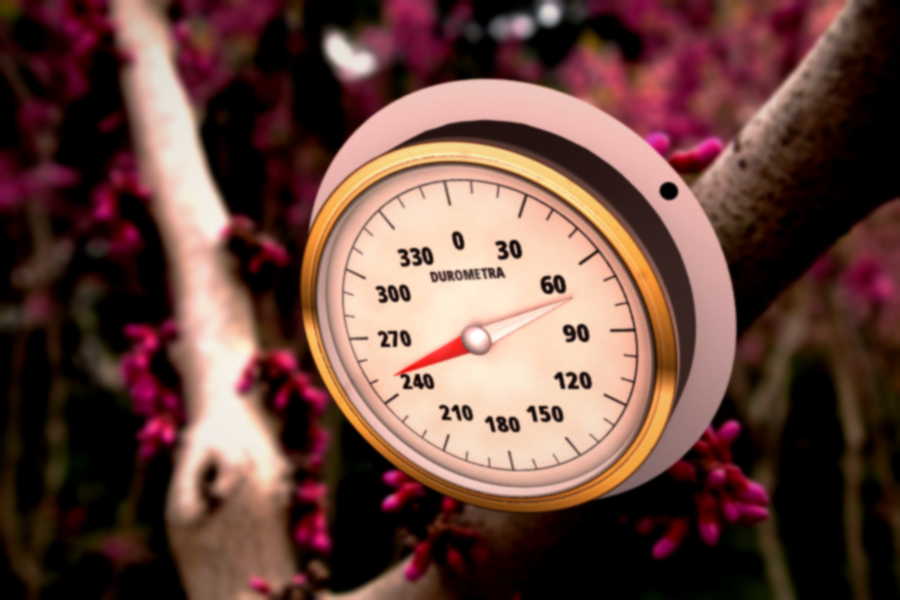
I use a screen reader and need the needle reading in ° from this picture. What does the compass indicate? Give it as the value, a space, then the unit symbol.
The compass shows 250 °
